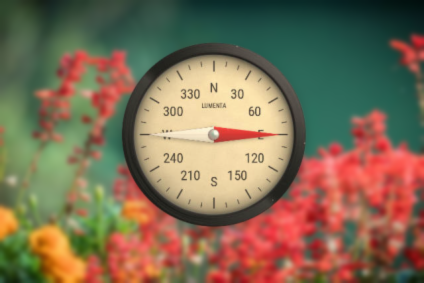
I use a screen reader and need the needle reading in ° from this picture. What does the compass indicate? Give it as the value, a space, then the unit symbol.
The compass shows 90 °
